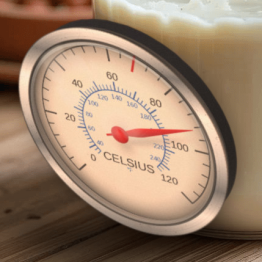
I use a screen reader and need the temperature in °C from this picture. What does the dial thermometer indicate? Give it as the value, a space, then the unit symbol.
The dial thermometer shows 92 °C
